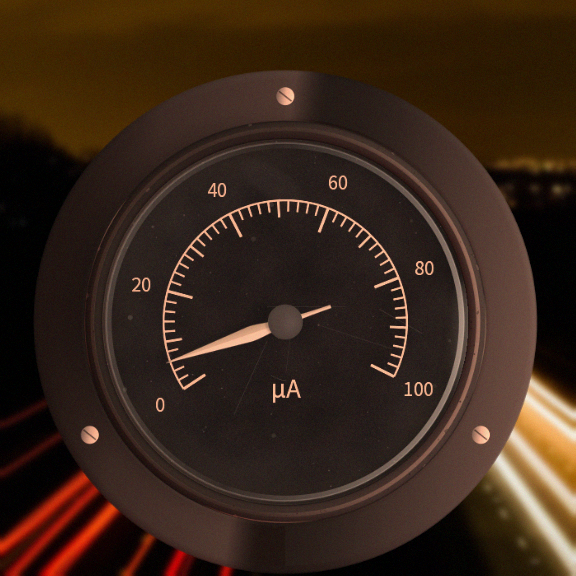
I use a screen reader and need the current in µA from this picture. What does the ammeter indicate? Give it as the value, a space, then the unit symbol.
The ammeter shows 6 µA
